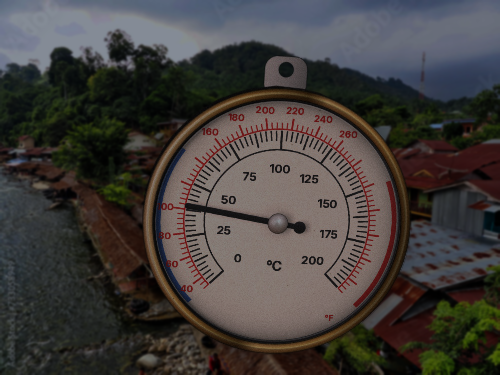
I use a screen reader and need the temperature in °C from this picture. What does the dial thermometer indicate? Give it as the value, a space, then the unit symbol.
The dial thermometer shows 40 °C
